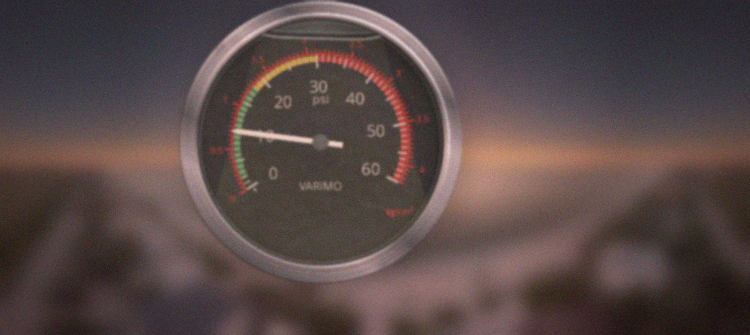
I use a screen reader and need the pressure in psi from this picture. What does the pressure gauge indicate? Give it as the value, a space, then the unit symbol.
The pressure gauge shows 10 psi
